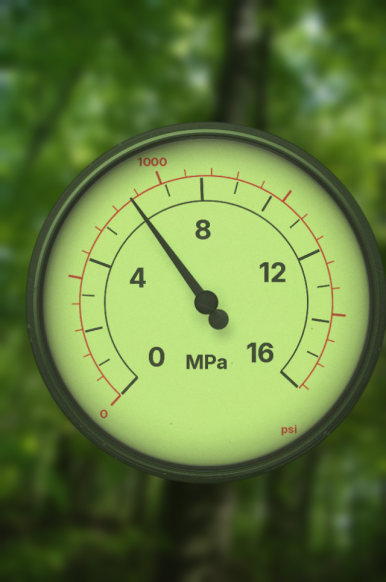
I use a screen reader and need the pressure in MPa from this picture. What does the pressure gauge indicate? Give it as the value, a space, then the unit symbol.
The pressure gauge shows 6 MPa
